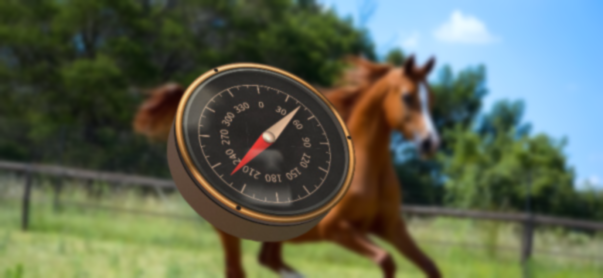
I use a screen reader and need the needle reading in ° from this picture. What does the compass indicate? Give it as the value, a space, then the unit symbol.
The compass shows 225 °
